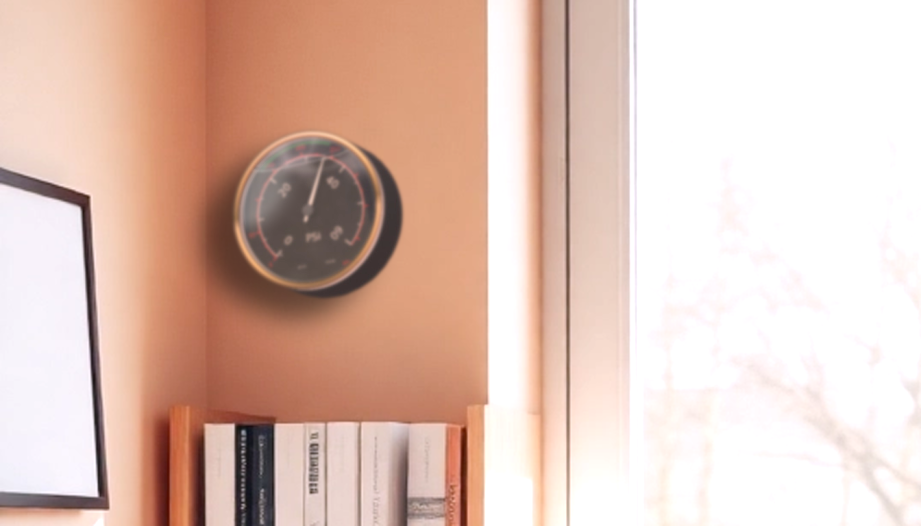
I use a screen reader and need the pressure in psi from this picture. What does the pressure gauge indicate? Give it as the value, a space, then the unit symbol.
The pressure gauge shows 35 psi
